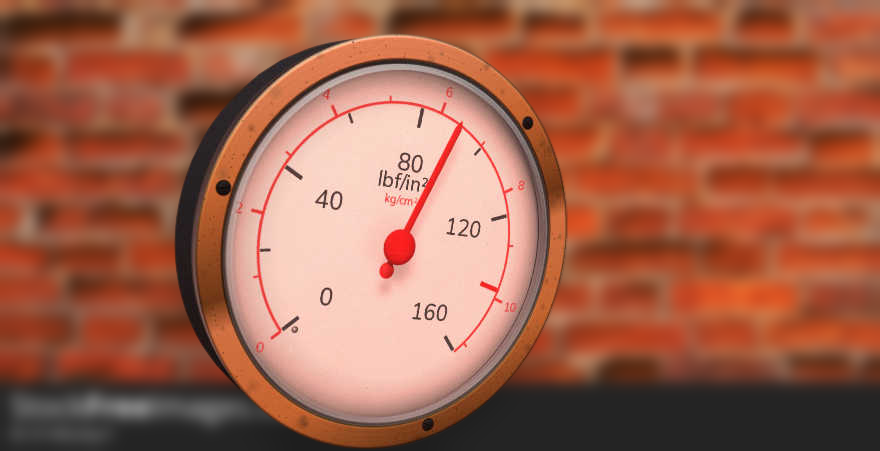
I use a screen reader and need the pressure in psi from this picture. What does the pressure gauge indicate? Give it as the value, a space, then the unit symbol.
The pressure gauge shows 90 psi
